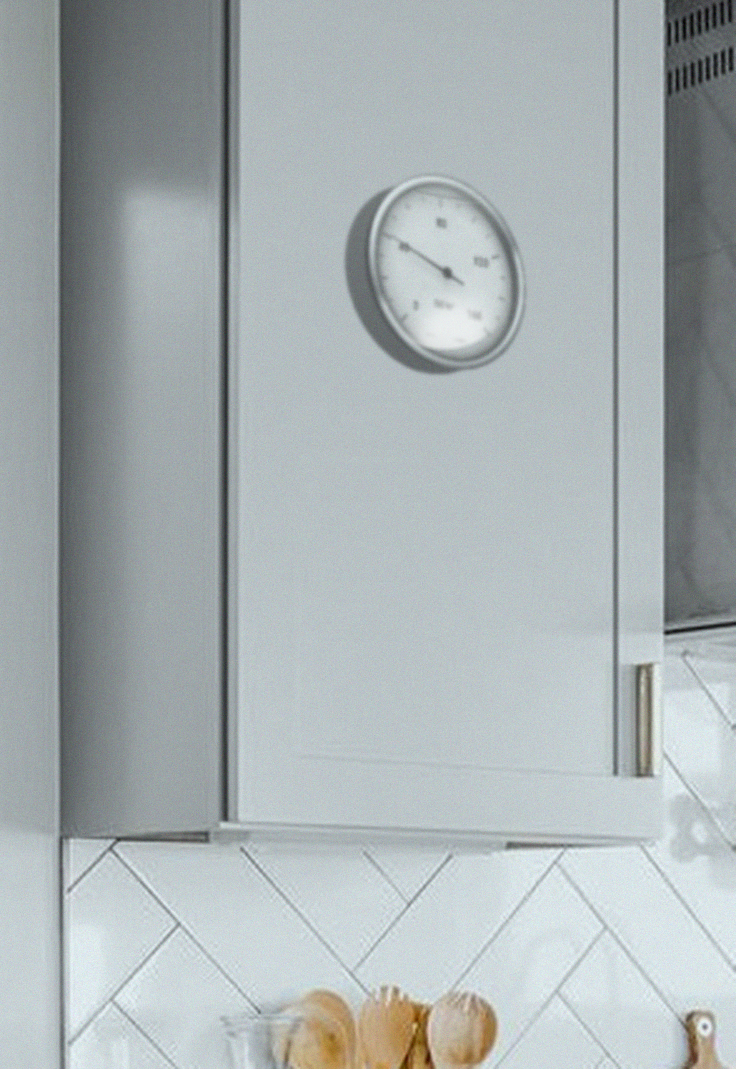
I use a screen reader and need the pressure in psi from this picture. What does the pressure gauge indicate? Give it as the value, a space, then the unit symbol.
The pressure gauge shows 40 psi
